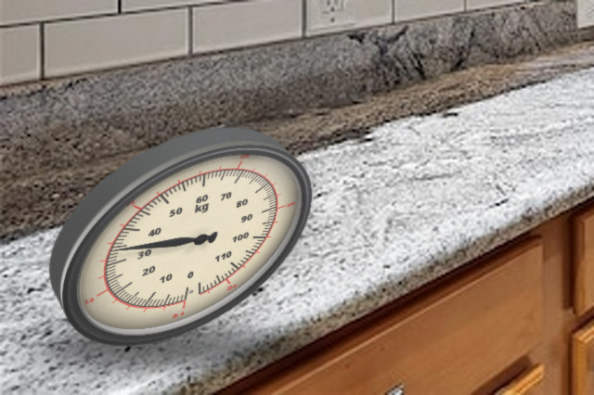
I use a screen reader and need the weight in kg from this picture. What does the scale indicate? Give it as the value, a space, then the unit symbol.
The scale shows 35 kg
